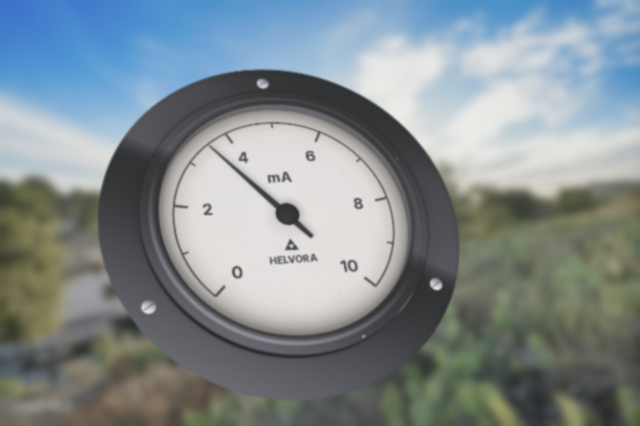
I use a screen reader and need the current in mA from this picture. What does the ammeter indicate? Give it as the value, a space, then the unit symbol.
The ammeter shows 3.5 mA
